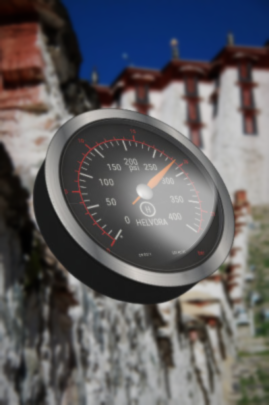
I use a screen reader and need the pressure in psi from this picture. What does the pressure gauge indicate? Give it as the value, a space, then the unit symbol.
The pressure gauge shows 280 psi
